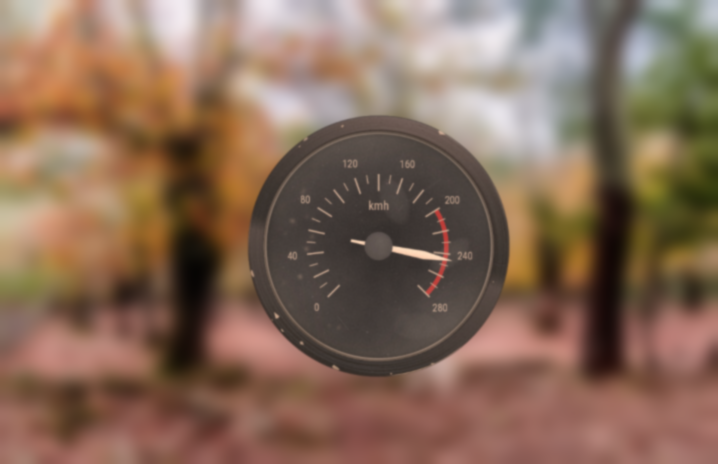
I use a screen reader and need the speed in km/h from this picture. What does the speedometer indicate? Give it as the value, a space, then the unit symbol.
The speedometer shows 245 km/h
